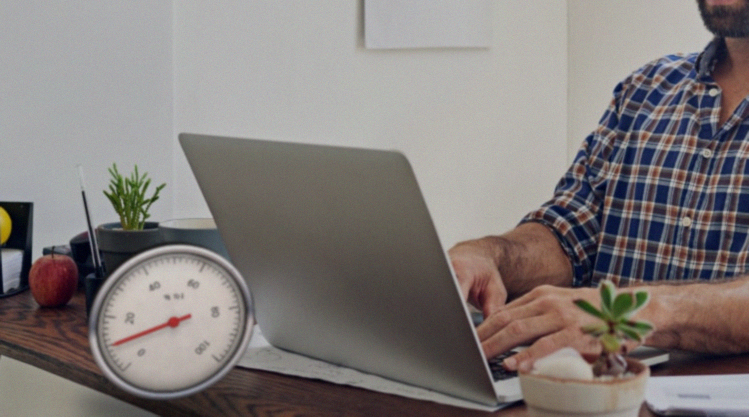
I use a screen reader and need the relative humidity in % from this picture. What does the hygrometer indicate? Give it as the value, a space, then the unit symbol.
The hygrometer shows 10 %
